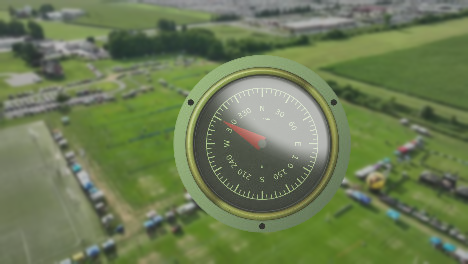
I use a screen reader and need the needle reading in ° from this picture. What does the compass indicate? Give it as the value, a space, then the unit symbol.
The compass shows 300 °
